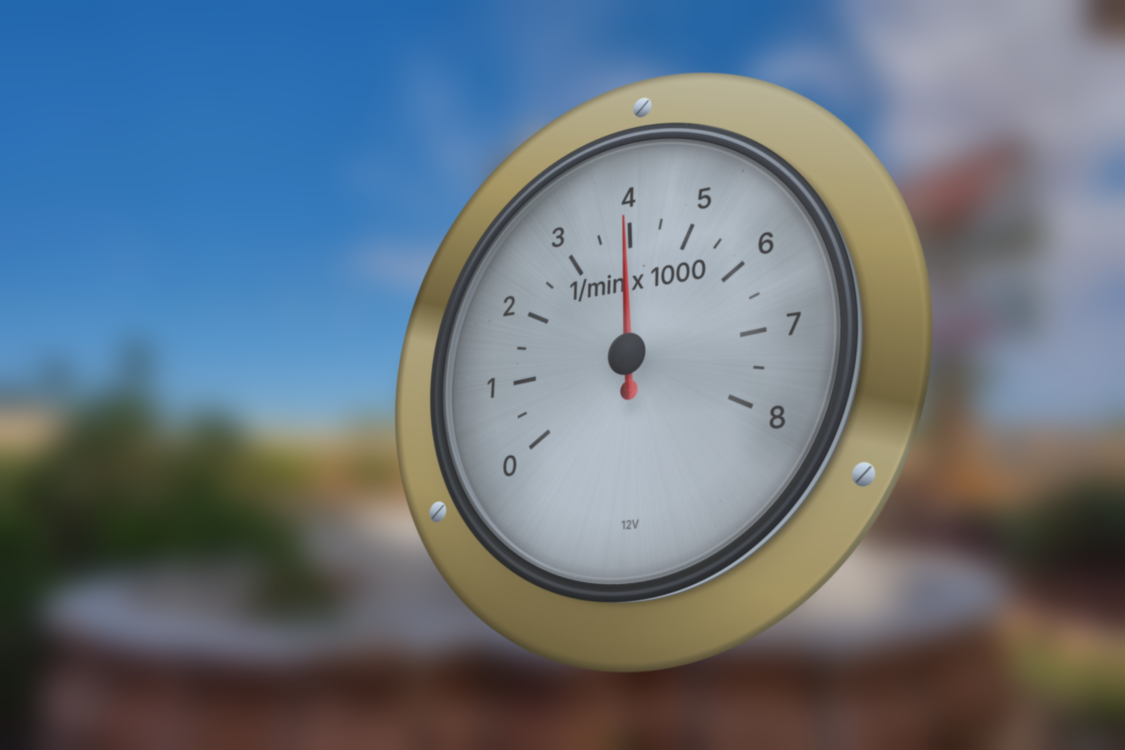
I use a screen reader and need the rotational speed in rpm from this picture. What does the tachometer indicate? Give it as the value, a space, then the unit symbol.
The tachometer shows 4000 rpm
